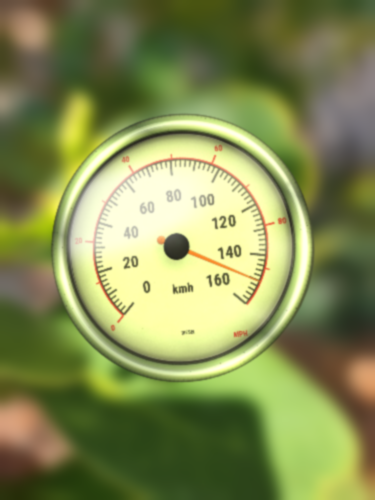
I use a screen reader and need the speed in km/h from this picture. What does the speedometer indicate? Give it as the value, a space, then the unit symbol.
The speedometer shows 150 km/h
